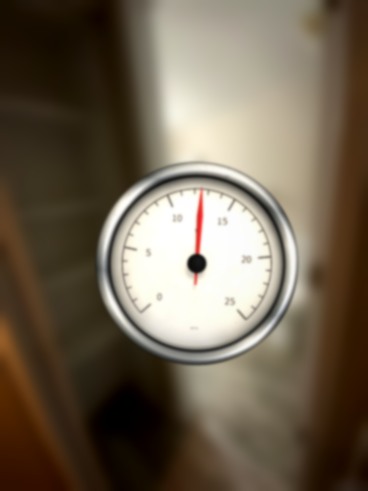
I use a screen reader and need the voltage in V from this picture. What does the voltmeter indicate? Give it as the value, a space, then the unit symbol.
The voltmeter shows 12.5 V
